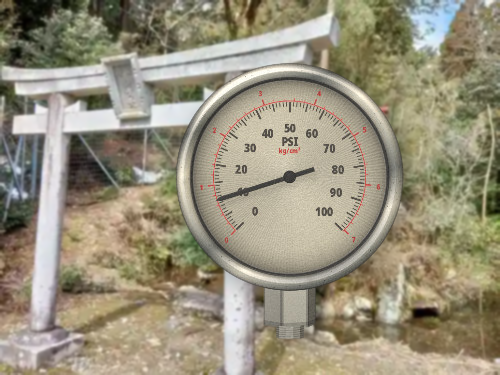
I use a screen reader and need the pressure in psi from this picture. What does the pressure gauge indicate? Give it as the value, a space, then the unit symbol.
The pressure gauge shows 10 psi
